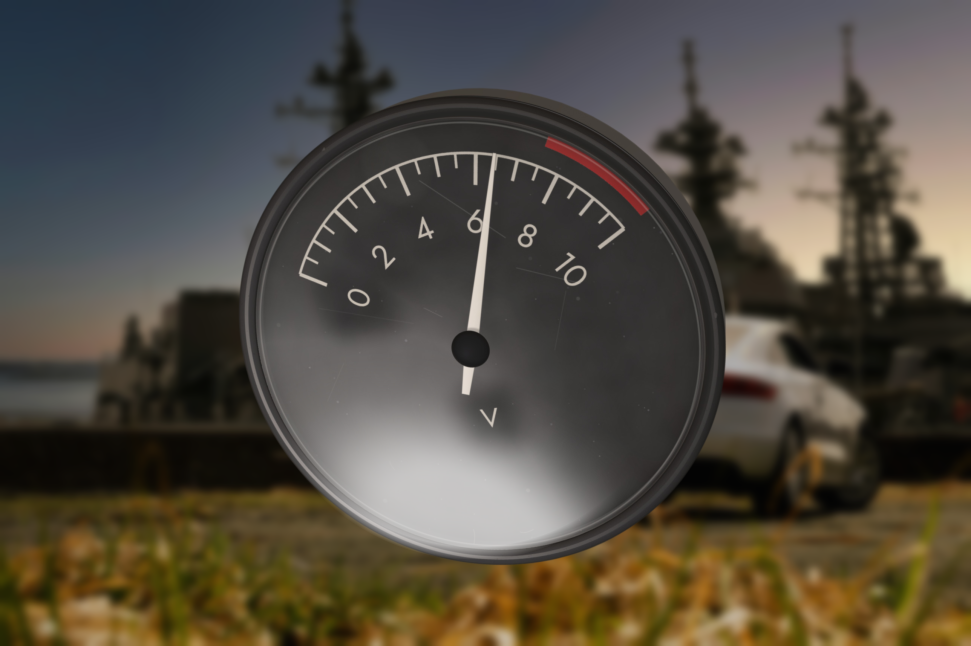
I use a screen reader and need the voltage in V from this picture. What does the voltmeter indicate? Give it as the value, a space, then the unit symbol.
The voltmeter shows 6.5 V
